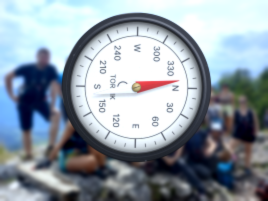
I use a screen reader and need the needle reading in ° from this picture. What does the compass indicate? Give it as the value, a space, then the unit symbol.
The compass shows 350 °
